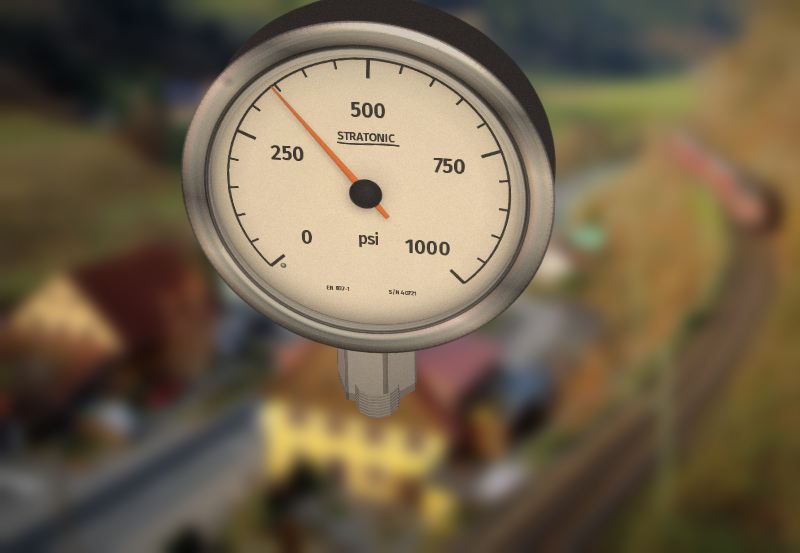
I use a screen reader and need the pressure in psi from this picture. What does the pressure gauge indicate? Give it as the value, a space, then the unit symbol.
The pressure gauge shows 350 psi
